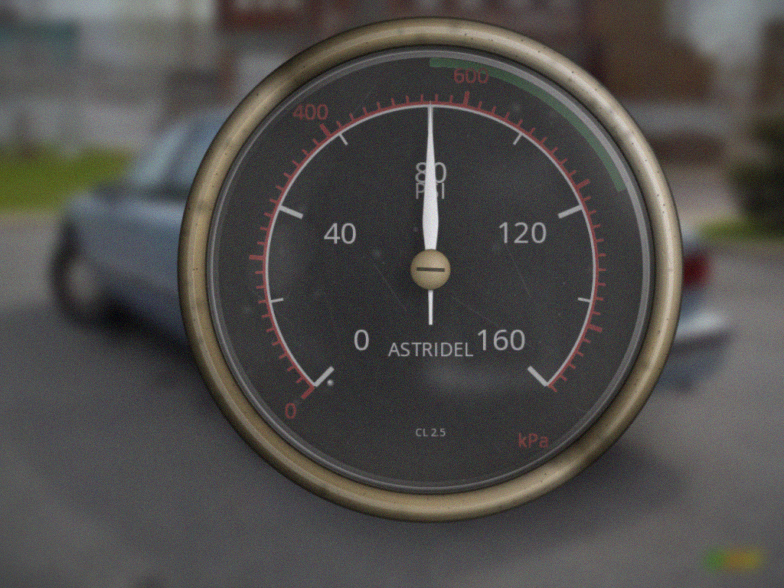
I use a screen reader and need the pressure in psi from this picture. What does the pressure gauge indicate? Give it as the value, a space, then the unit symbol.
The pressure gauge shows 80 psi
